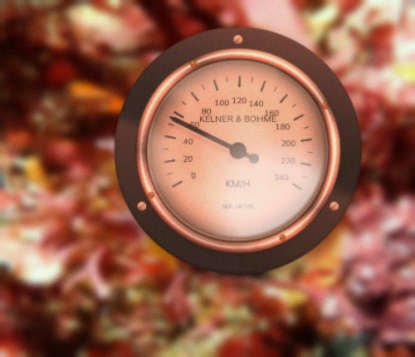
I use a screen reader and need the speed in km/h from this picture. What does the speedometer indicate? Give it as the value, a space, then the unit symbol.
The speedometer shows 55 km/h
